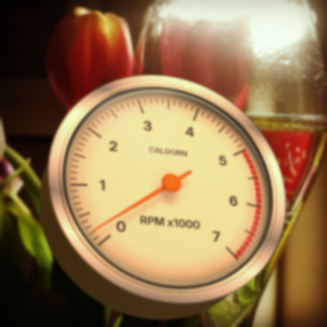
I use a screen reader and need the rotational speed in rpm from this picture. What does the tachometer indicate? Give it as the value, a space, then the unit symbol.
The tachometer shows 200 rpm
